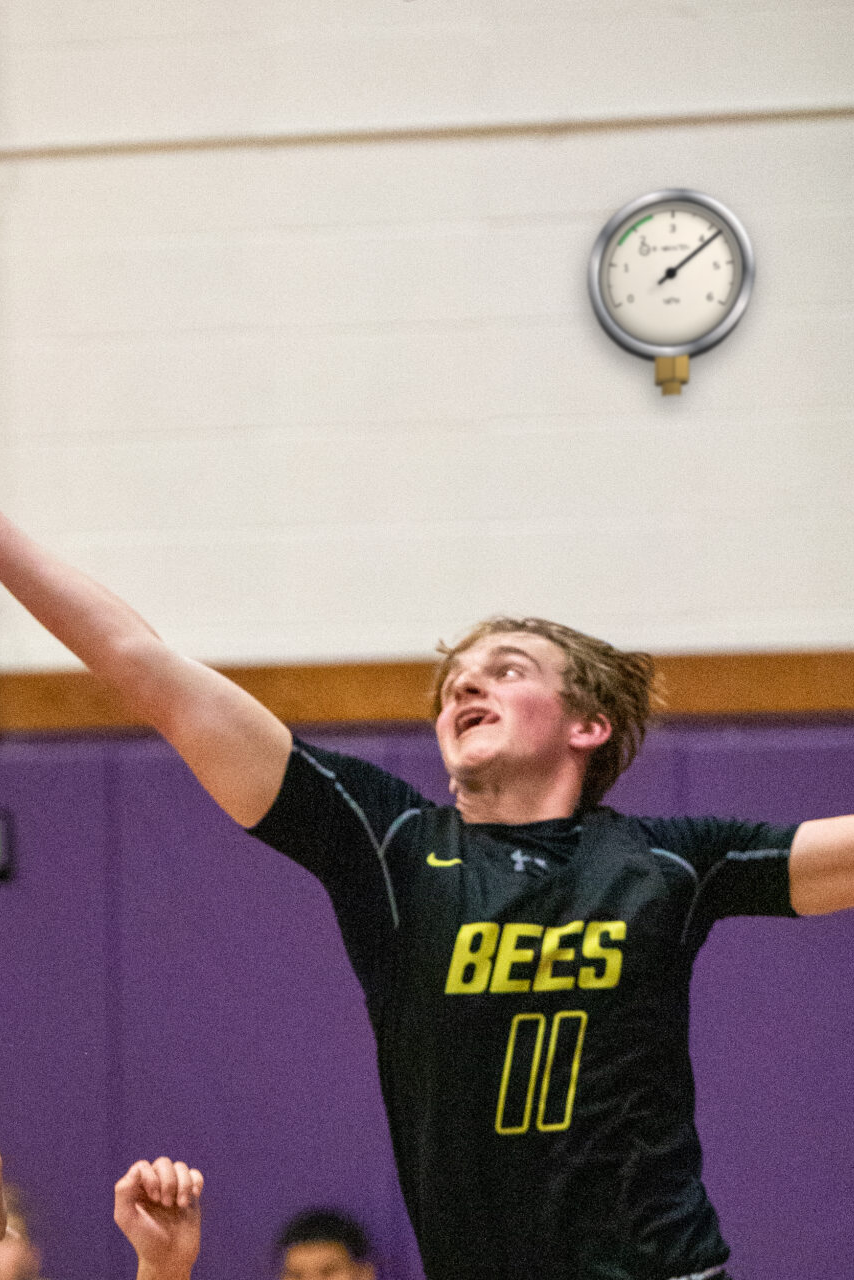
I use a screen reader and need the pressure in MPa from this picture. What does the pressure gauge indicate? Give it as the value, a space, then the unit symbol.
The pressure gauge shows 4.25 MPa
